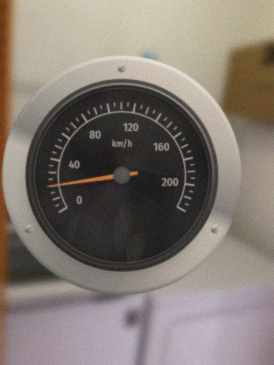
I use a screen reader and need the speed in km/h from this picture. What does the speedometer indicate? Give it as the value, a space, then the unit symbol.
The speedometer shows 20 km/h
